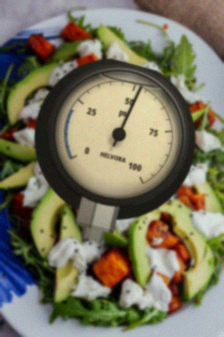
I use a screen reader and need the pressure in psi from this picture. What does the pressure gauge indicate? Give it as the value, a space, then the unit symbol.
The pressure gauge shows 52.5 psi
